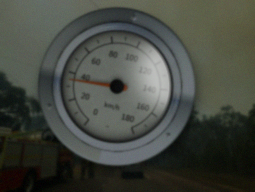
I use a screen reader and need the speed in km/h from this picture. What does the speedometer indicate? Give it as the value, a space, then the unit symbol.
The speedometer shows 35 km/h
